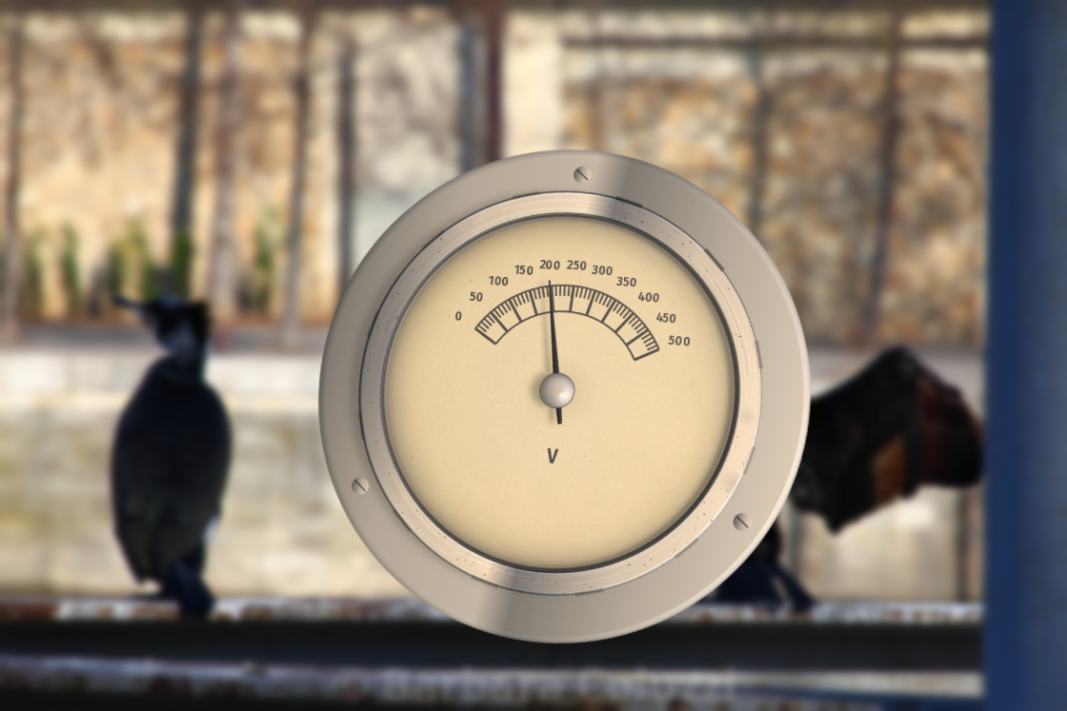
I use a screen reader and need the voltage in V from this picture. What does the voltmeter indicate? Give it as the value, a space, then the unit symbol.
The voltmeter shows 200 V
